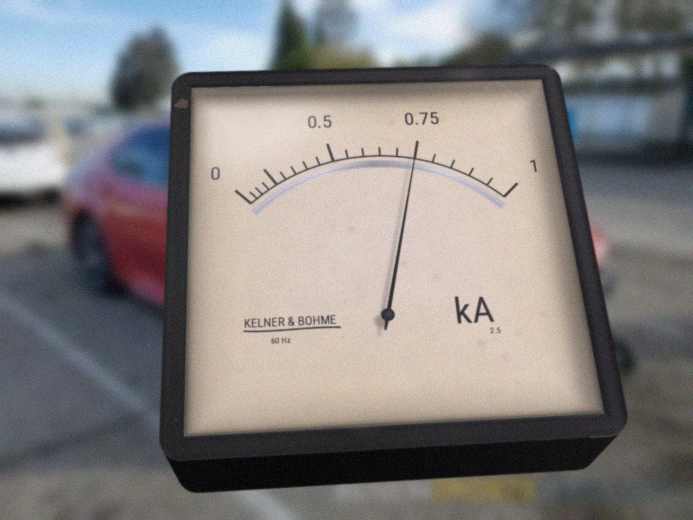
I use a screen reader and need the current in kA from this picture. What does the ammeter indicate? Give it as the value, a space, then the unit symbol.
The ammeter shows 0.75 kA
